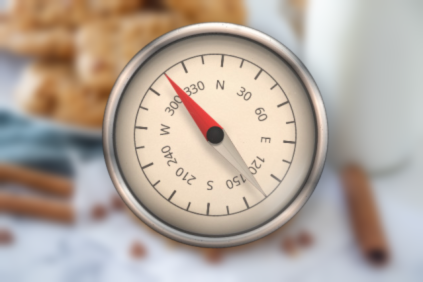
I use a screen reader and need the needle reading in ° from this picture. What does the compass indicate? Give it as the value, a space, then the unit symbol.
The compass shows 315 °
